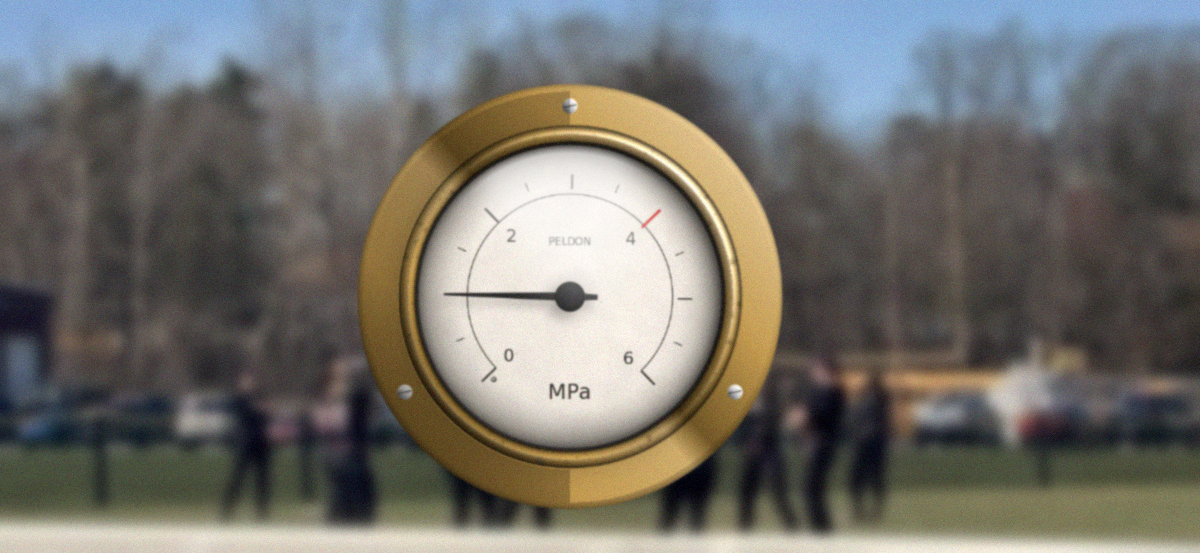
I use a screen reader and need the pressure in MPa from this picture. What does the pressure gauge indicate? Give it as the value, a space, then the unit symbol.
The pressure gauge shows 1 MPa
